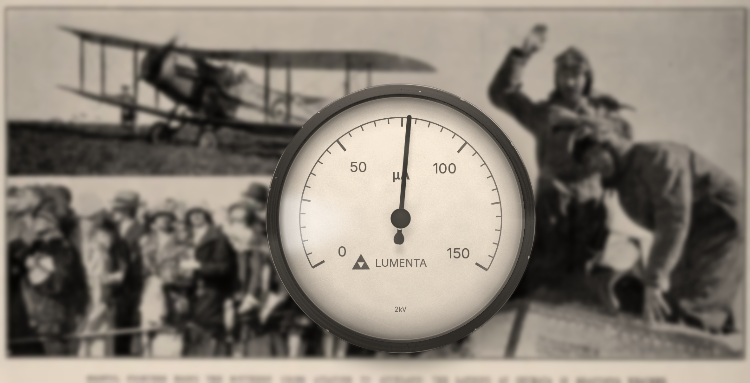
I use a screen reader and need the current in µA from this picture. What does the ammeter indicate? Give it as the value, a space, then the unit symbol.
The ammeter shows 77.5 µA
